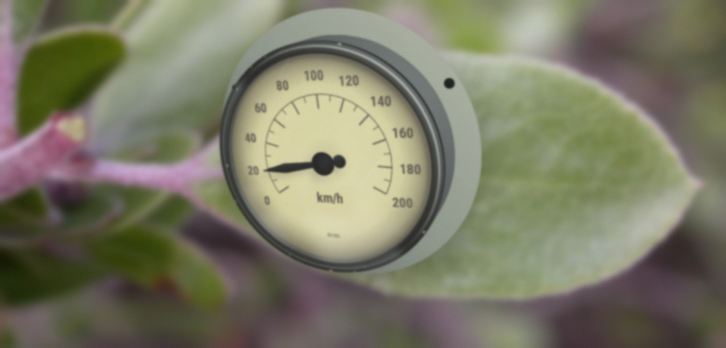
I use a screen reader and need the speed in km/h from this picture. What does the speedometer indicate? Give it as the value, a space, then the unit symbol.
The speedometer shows 20 km/h
